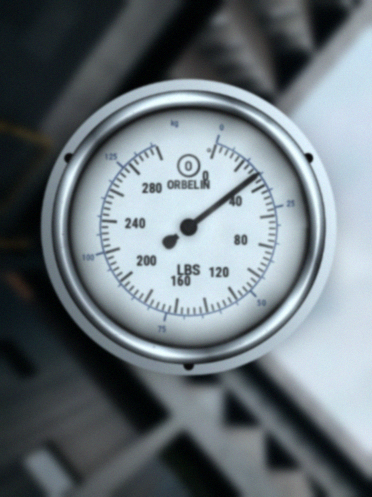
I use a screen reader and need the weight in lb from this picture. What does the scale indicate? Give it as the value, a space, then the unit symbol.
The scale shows 32 lb
